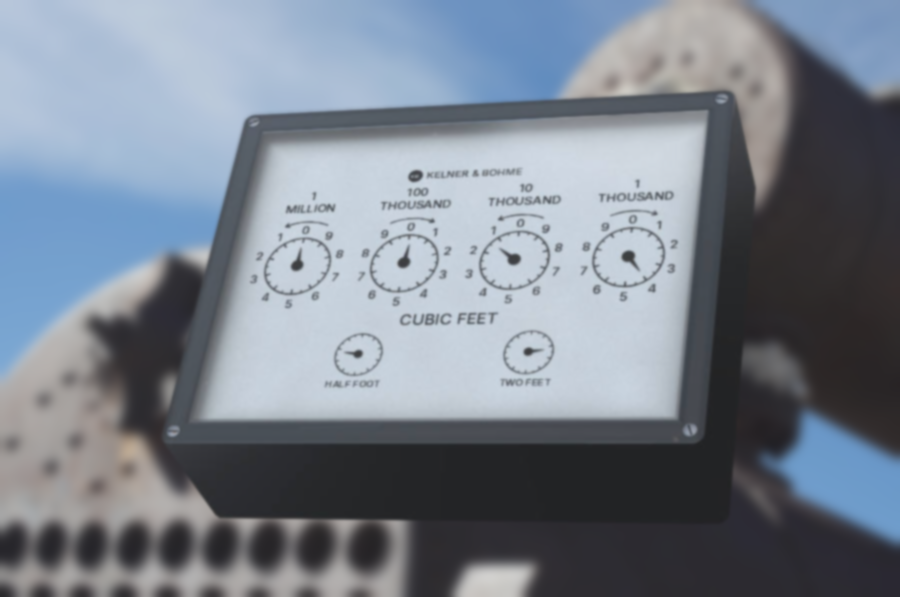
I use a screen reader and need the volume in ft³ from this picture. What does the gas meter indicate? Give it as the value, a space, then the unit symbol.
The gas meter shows 1400 ft³
